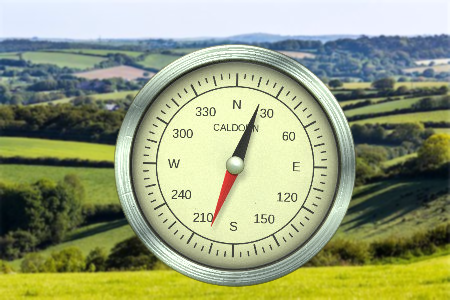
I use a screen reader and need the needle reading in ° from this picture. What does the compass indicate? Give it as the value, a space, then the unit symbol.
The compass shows 200 °
